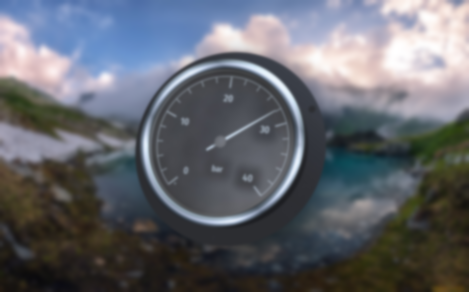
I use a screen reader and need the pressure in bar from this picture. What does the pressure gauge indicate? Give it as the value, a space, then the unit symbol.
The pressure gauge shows 28 bar
